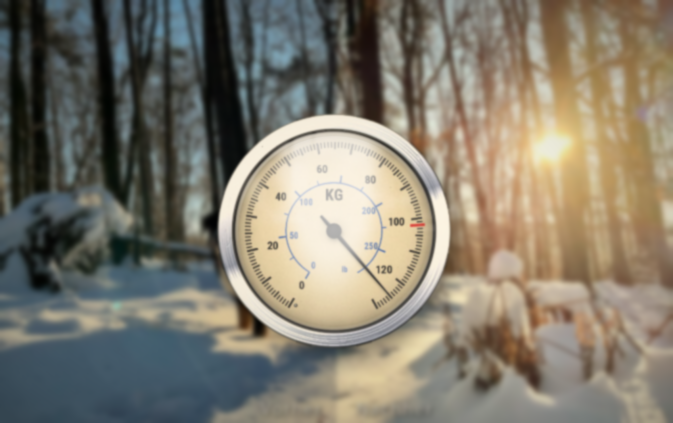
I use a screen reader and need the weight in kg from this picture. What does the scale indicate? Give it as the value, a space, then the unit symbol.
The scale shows 125 kg
